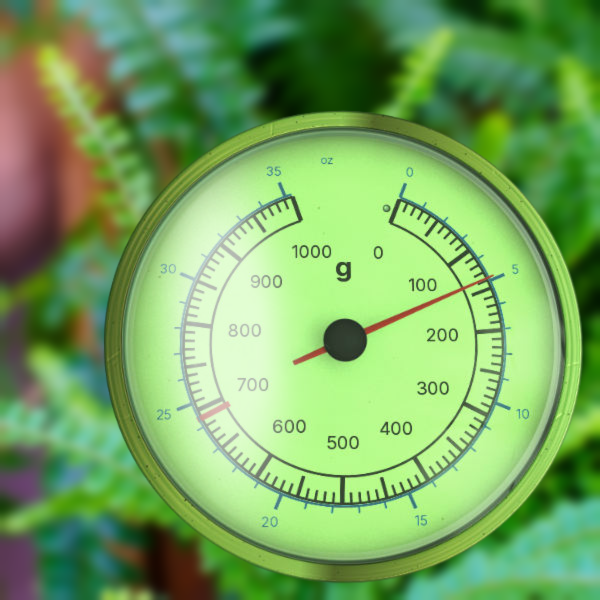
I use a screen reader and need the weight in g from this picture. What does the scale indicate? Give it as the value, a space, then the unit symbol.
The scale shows 140 g
